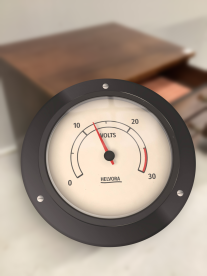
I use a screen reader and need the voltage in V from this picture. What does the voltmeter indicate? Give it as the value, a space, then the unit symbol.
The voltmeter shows 12.5 V
